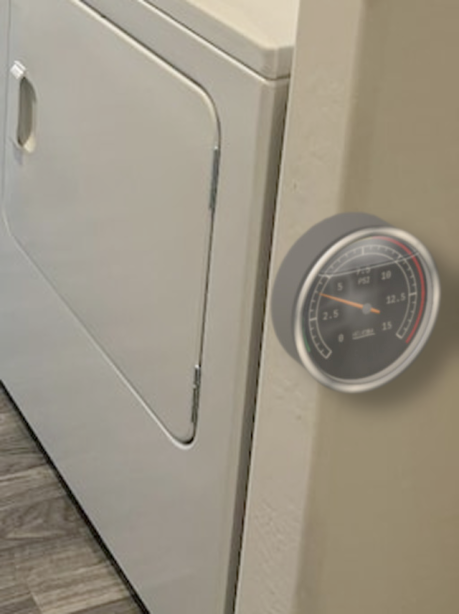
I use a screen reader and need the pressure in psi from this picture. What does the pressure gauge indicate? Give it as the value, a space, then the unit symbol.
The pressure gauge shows 4 psi
